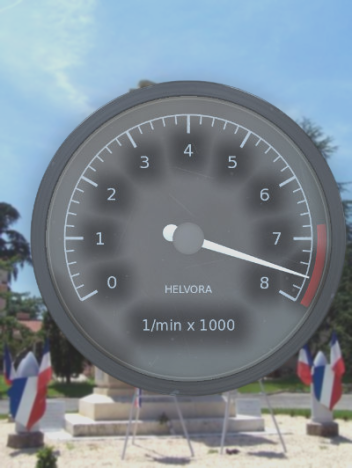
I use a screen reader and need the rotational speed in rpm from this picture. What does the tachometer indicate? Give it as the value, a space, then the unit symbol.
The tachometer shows 7600 rpm
